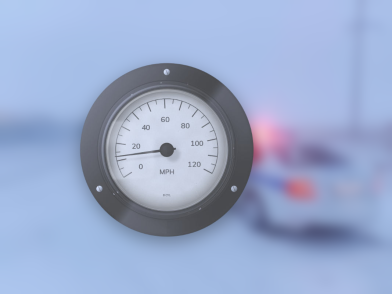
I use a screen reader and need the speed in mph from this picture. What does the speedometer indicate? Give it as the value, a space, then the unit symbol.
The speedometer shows 12.5 mph
